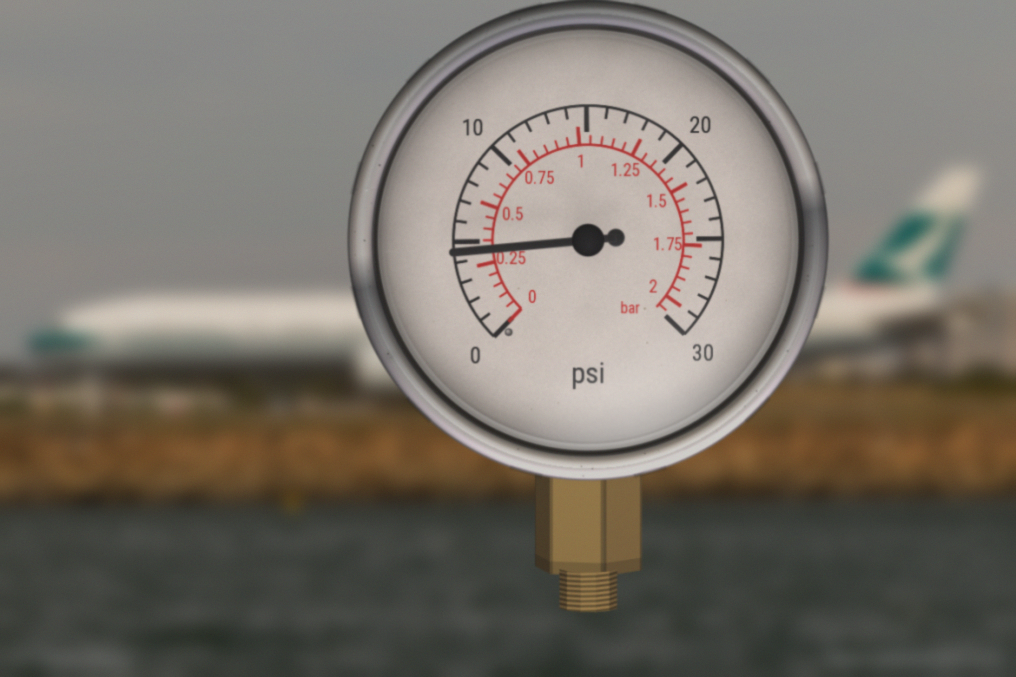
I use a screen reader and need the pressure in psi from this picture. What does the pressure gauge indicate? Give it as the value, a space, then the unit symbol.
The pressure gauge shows 4.5 psi
